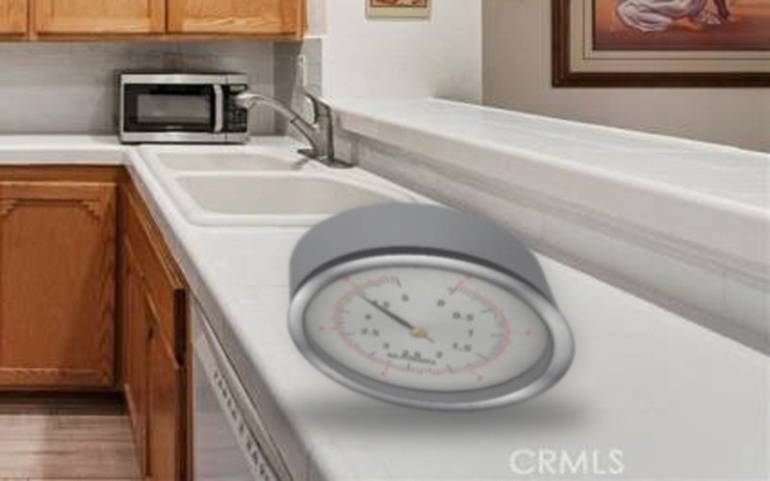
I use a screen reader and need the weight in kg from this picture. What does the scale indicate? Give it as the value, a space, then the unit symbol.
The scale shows 4.5 kg
